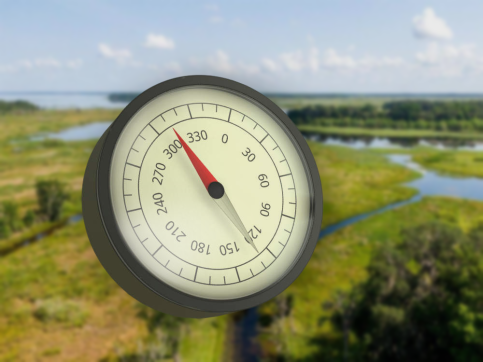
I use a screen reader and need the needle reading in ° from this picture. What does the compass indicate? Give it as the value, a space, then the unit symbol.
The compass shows 310 °
